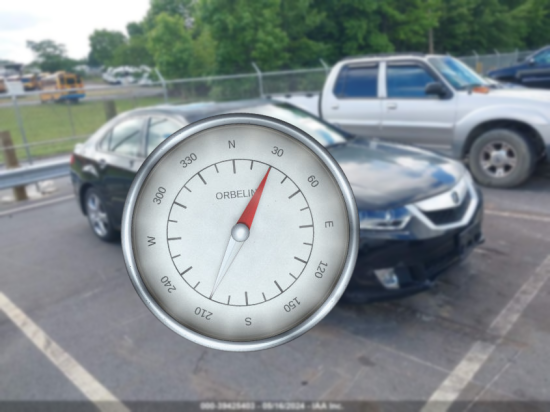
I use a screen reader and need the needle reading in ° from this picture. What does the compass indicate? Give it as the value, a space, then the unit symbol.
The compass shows 30 °
